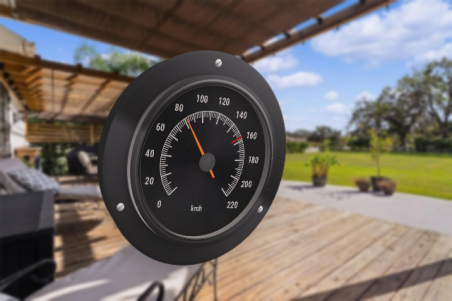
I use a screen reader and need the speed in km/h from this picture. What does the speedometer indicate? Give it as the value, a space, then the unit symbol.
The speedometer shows 80 km/h
